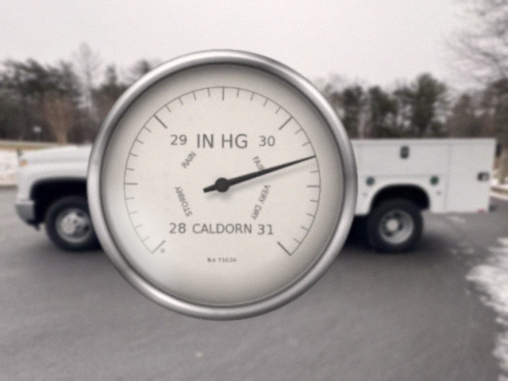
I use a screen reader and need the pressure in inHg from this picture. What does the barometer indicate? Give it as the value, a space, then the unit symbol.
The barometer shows 30.3 inHg
